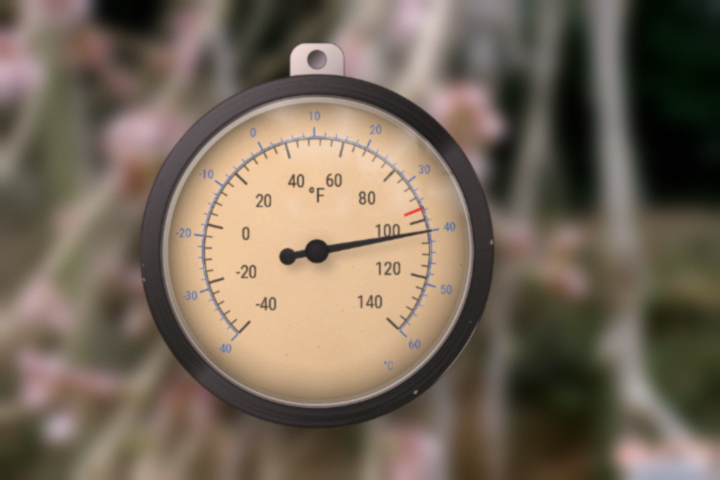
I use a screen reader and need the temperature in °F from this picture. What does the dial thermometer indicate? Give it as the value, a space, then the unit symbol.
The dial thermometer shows 104 °F
